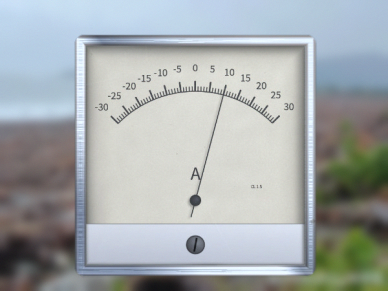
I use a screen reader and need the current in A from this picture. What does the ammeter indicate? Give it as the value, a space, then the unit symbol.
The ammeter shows 10 A
